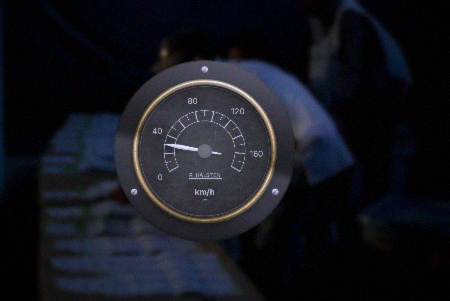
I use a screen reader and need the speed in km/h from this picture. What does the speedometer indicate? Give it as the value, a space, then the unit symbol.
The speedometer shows 30 km/h
